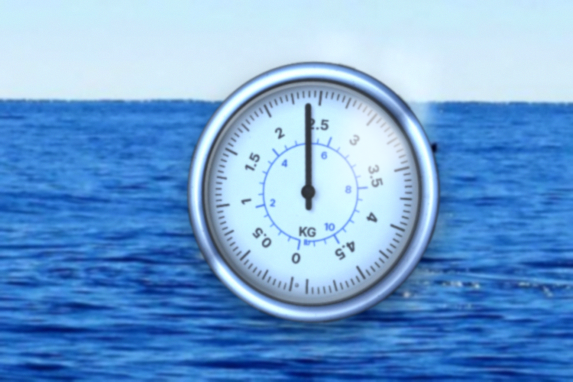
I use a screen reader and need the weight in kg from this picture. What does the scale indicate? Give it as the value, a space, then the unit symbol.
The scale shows 2.4 kg
